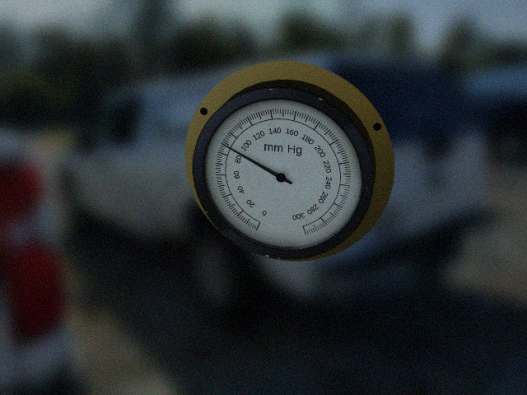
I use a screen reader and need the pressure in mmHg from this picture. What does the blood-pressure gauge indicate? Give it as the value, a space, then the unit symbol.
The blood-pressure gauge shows 90 mmHg
